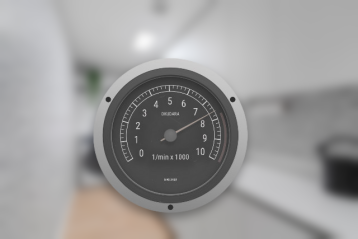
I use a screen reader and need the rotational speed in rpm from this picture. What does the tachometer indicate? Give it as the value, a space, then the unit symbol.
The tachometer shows 7600 rpm
